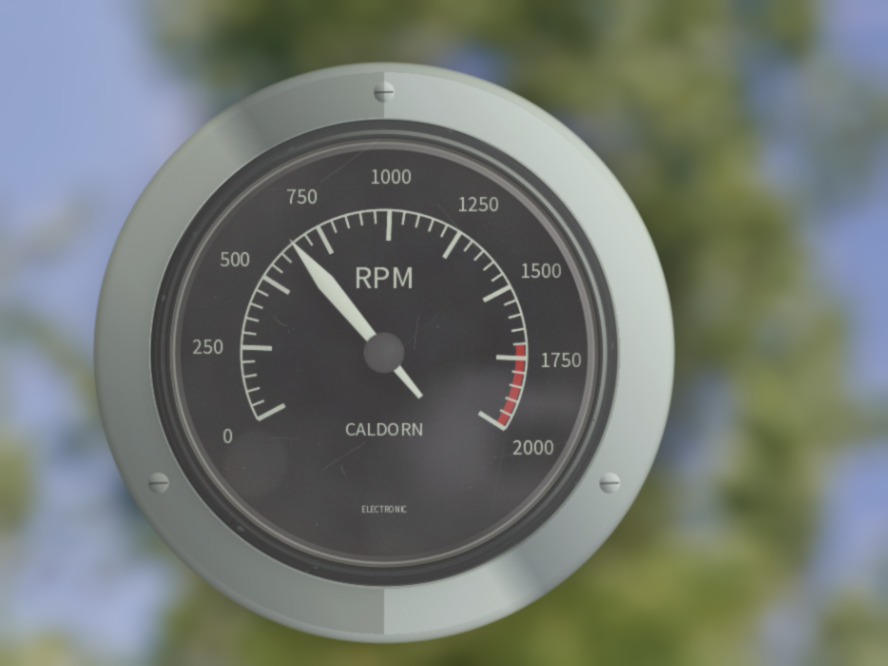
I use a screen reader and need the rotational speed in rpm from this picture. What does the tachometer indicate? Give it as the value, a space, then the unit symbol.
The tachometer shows 650 rpm
